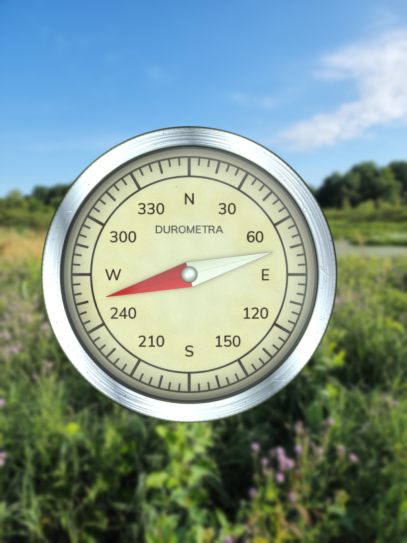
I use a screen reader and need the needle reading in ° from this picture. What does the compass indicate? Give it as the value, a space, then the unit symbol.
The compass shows 255 °
